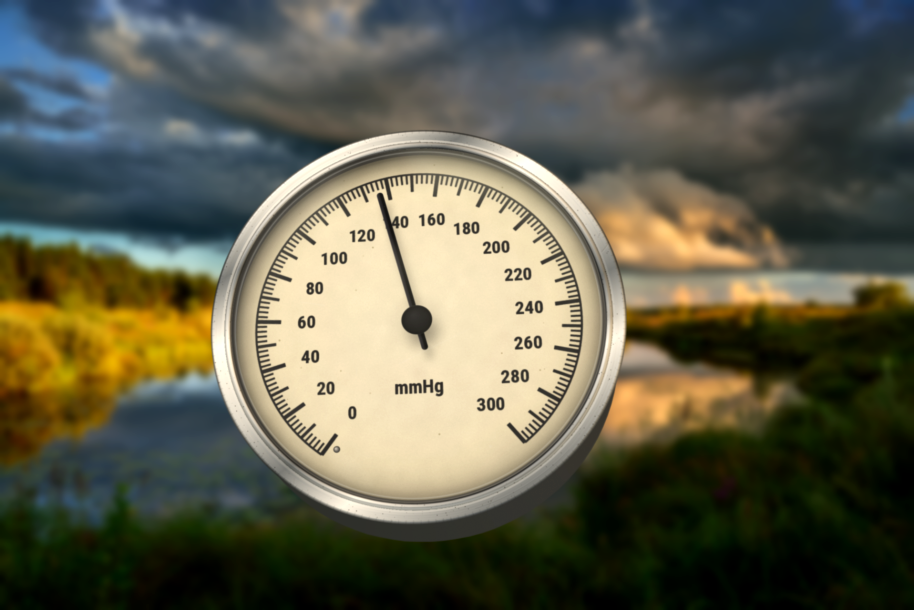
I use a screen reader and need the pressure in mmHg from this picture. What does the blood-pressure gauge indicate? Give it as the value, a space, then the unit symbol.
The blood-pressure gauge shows 136 mmHg
